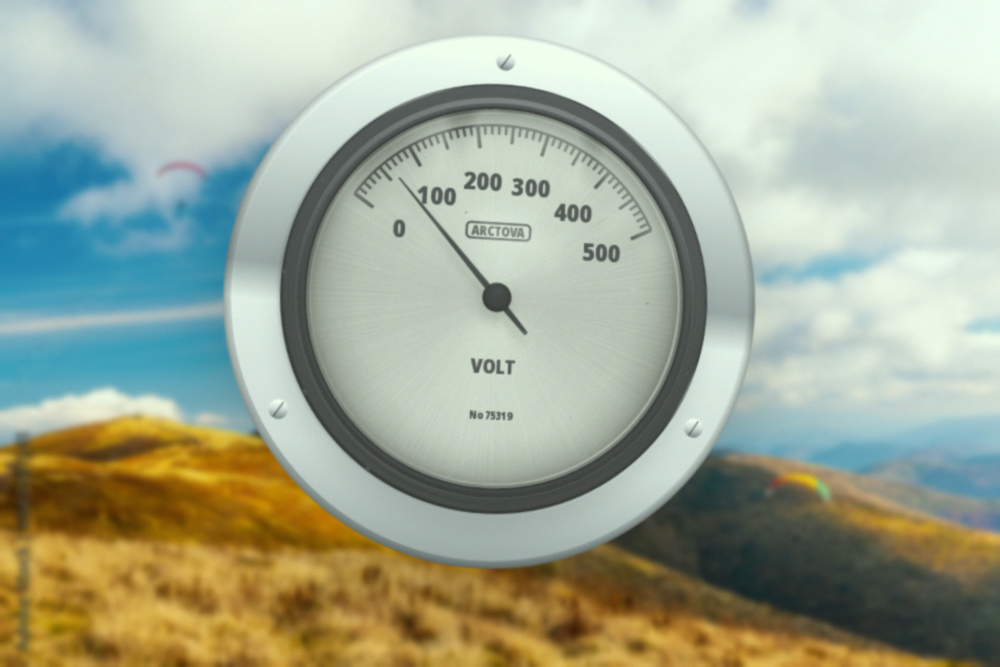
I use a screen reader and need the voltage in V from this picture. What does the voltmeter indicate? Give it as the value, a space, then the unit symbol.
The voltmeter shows 60 V
